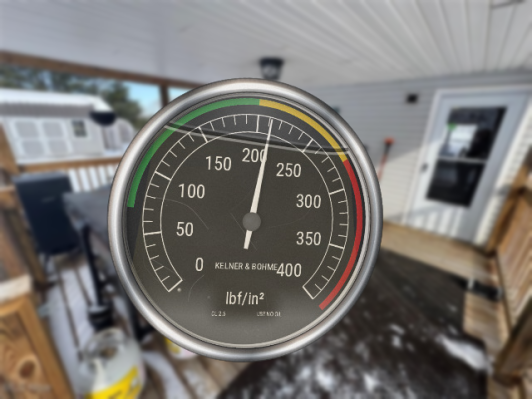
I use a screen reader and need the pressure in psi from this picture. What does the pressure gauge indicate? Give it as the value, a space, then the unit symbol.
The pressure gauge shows 210 psi
